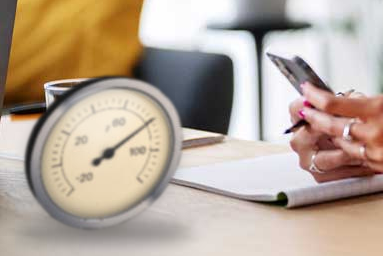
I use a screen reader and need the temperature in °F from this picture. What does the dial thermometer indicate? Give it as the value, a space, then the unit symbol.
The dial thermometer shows 80 °F
